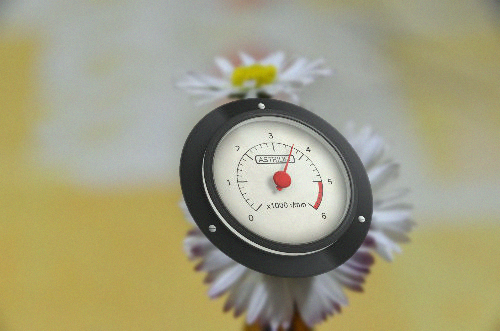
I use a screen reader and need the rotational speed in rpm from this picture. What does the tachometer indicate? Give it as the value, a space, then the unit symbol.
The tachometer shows 3600 rpm
